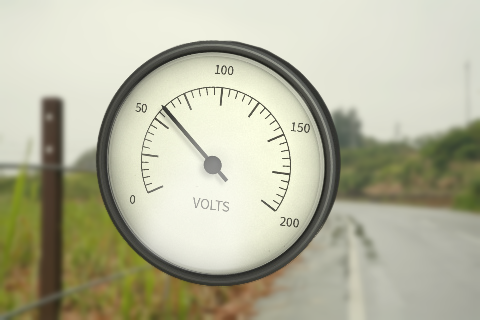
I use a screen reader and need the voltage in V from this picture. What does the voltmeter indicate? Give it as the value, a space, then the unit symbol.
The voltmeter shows 60 V
